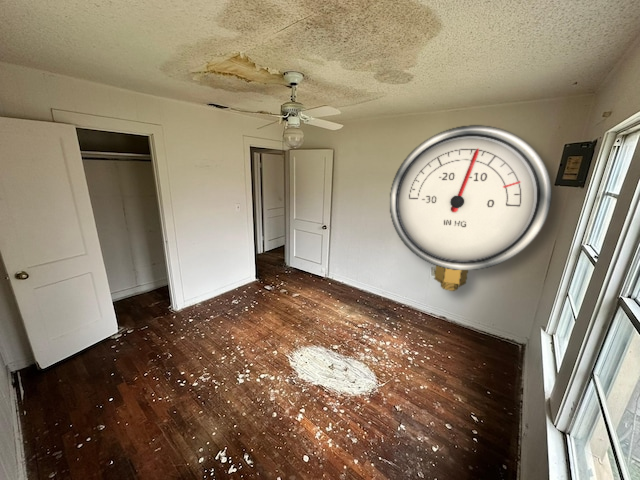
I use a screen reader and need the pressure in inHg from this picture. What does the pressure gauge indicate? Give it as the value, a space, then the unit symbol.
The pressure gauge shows -13 inHg
